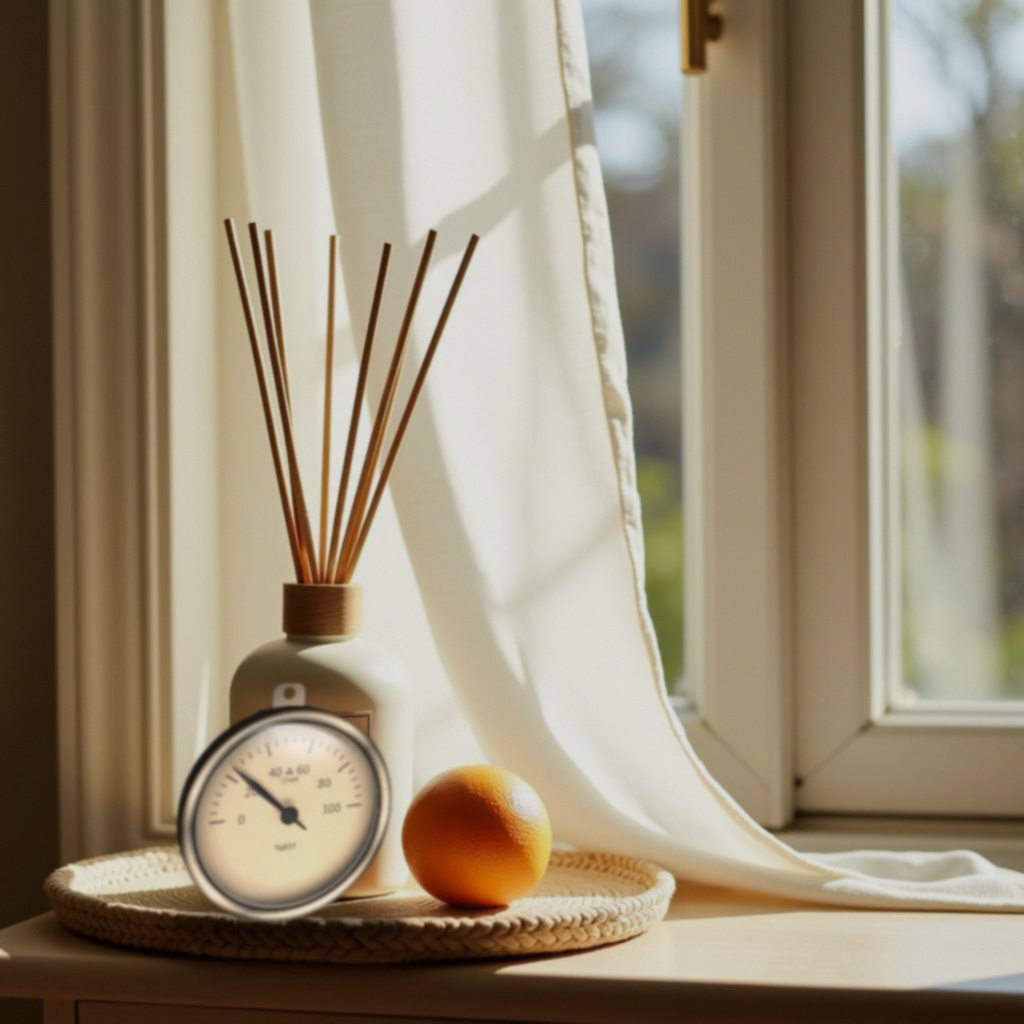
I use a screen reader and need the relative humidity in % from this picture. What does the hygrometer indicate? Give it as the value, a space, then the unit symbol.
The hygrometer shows 24 %
